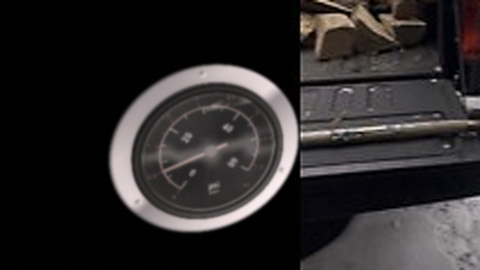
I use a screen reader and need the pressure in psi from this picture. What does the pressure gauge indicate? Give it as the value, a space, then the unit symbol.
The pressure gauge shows 7.5 psi
